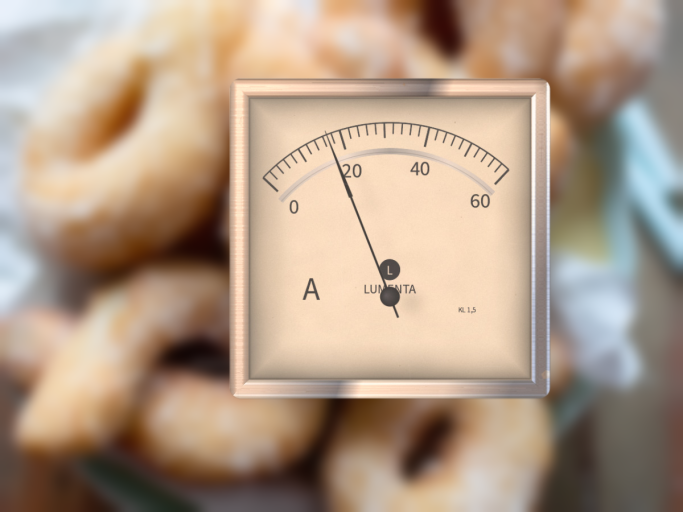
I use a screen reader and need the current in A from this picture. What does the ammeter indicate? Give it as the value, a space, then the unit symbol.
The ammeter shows 17 A
